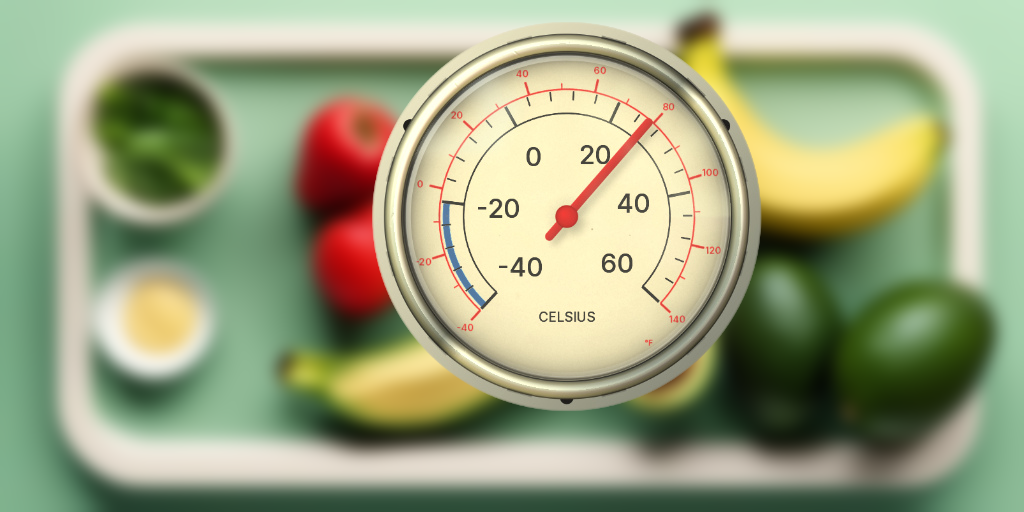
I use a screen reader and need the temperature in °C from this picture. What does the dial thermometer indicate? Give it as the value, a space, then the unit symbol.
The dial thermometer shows 26 °C
